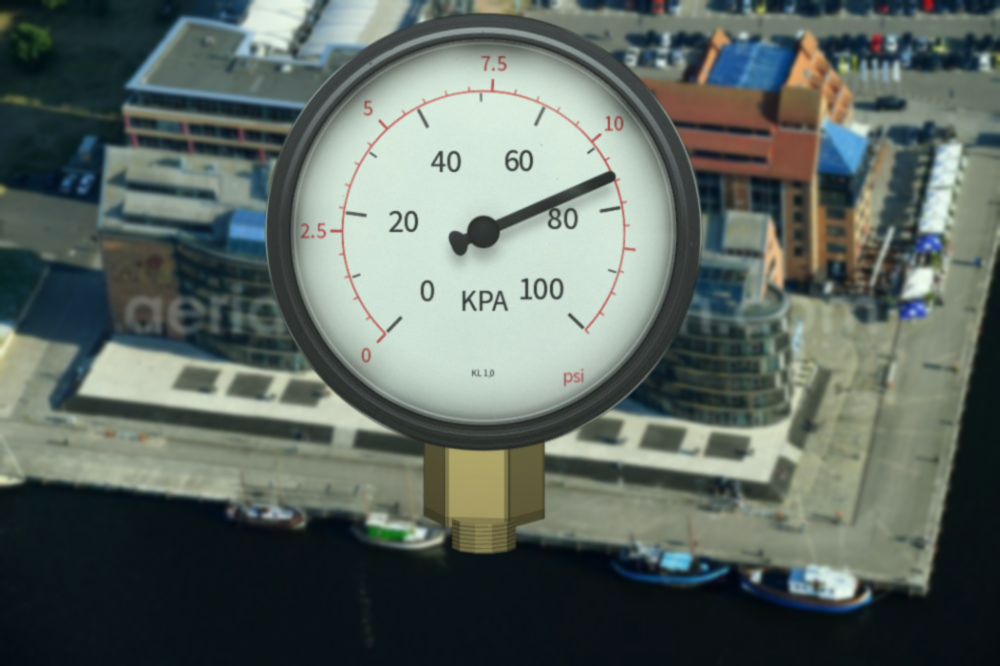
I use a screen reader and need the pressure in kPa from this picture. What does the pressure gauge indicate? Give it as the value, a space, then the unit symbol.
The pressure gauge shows 75 kPa
